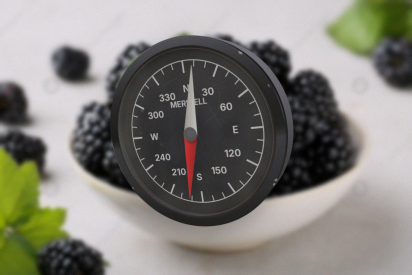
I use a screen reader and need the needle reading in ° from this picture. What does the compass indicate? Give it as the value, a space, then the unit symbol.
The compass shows 190 °
